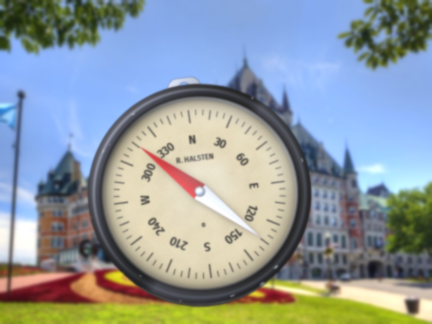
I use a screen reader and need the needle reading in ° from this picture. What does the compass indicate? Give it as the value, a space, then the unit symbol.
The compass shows 315 °
